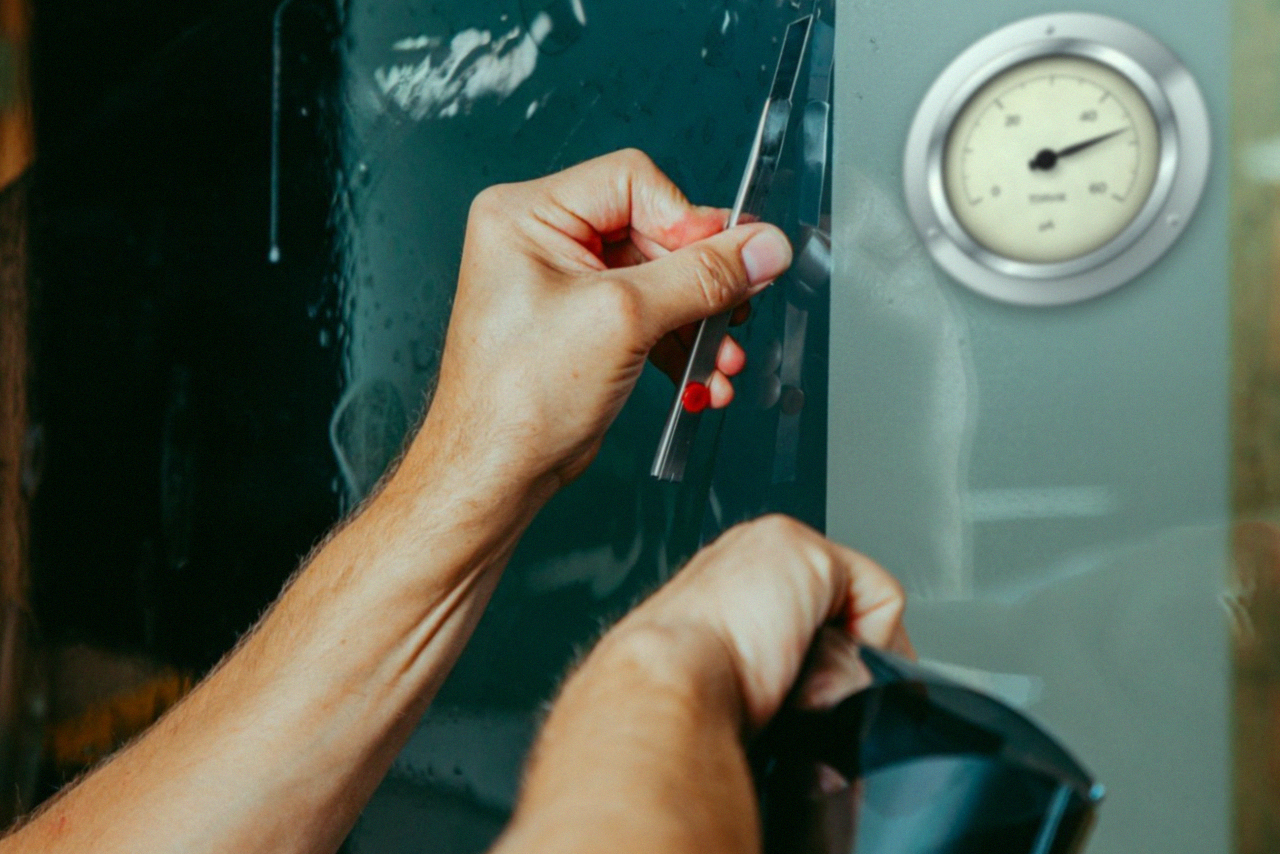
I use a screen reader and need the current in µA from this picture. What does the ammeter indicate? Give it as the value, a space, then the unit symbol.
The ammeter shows 47.5 µA
